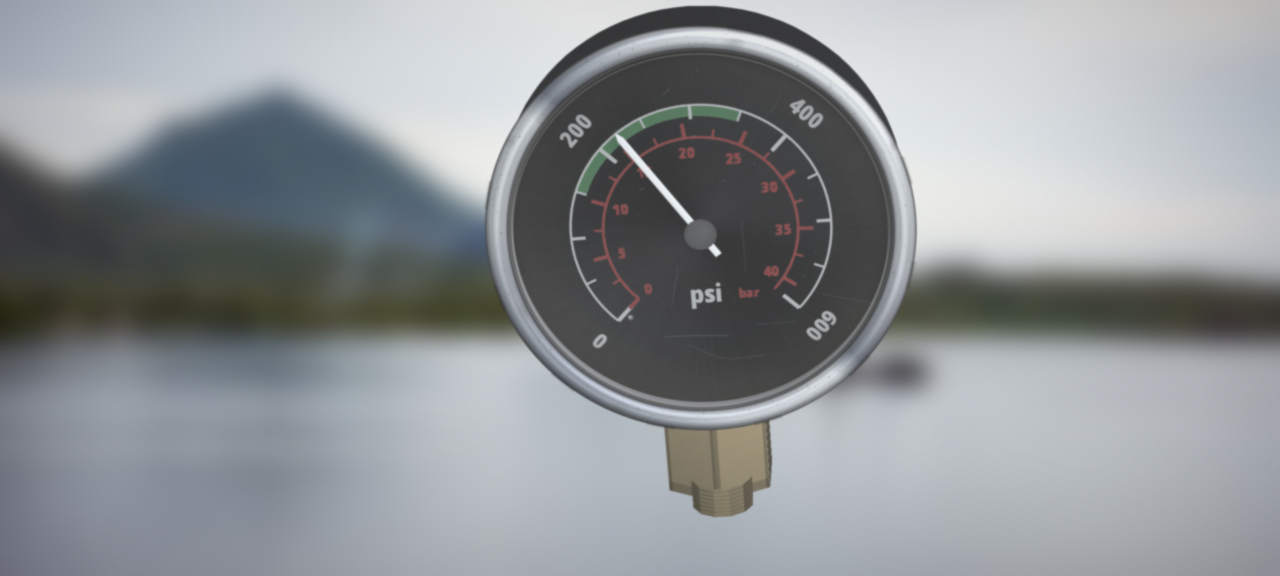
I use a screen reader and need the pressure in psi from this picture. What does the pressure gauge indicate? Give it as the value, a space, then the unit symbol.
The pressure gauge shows 225 psi
